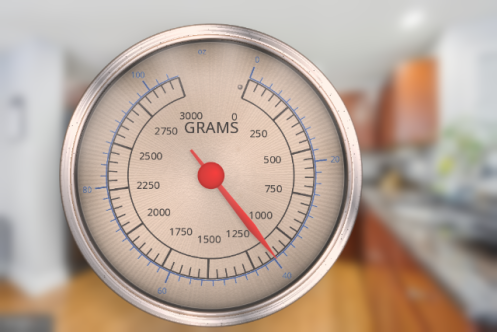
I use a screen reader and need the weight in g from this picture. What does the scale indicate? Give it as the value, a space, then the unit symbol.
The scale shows 1125 g
